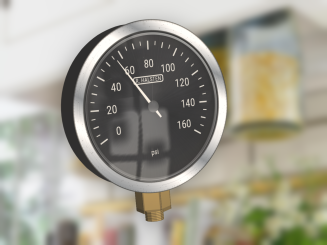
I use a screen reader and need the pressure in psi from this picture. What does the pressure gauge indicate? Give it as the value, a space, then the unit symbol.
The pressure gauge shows 55 psi
